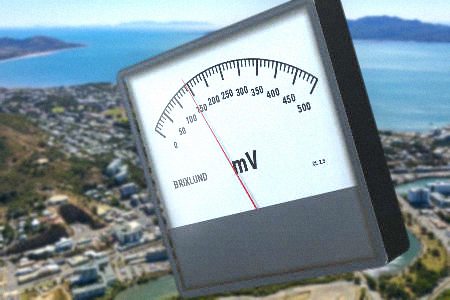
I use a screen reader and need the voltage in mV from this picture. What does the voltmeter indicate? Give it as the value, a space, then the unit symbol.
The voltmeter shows 150 mV
